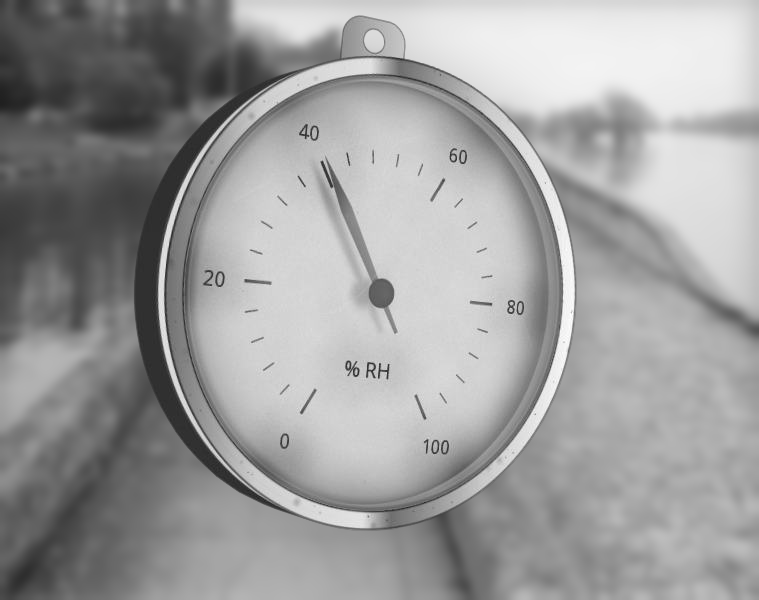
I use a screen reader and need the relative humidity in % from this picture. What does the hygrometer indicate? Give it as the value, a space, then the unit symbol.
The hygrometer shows 40 %
